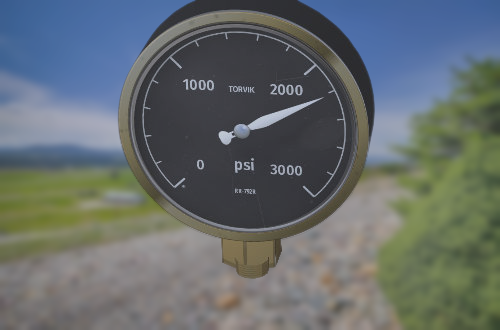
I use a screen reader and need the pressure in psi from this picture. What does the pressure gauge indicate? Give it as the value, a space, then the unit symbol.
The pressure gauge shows 2200 psi
